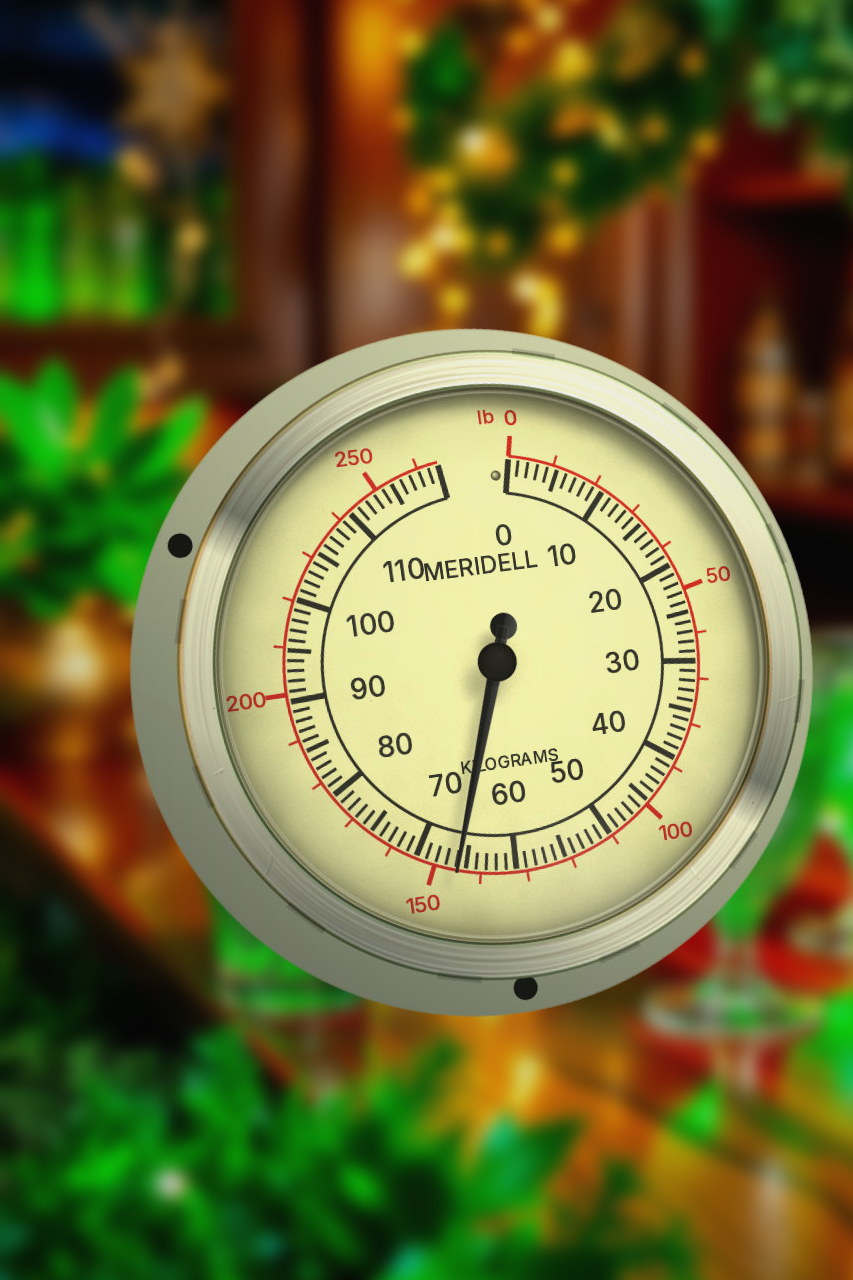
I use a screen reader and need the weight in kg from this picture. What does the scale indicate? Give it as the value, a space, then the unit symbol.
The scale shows 66 kg
